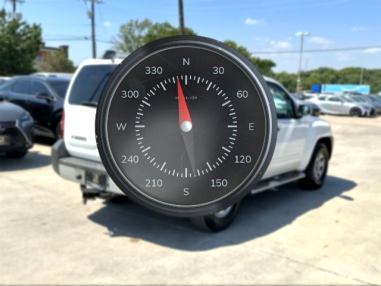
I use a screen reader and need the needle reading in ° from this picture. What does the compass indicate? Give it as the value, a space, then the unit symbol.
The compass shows 350 °
